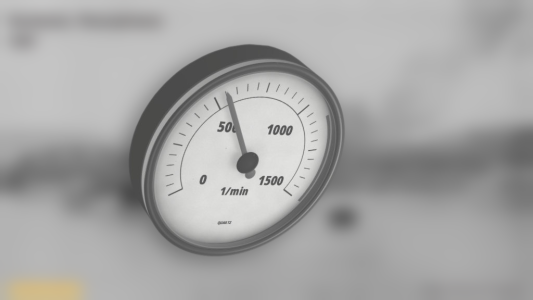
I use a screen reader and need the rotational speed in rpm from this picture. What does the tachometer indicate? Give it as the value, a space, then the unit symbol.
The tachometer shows 550 rpm
